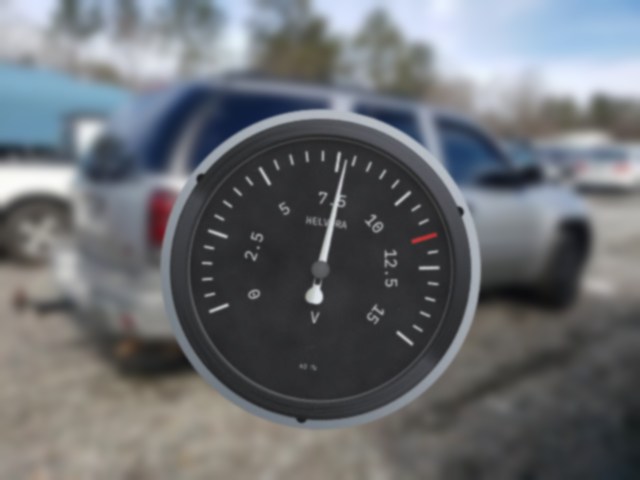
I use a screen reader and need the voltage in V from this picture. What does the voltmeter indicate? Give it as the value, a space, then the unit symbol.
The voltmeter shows 7.75 V
